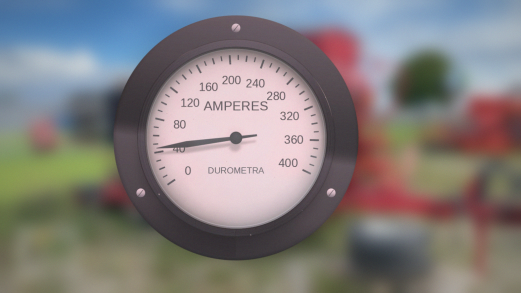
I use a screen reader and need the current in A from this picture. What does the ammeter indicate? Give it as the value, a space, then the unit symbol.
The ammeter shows 45 A
